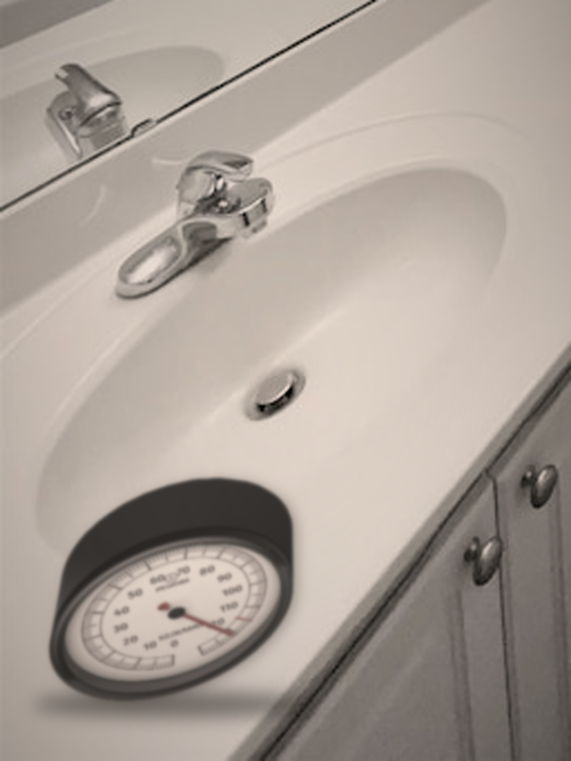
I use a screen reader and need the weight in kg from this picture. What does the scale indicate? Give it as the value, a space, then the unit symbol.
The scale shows 120 kg
